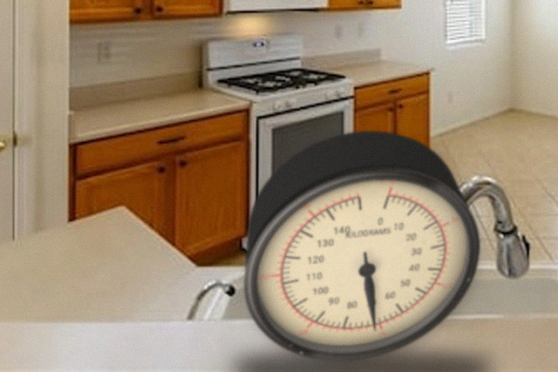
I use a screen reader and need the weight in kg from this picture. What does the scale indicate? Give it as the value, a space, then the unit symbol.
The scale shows 70 kg
